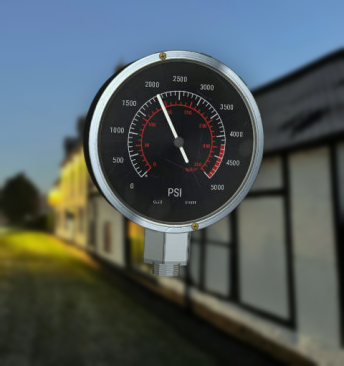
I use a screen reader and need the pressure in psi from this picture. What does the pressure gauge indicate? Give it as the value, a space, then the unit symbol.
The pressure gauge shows 2000 psi
